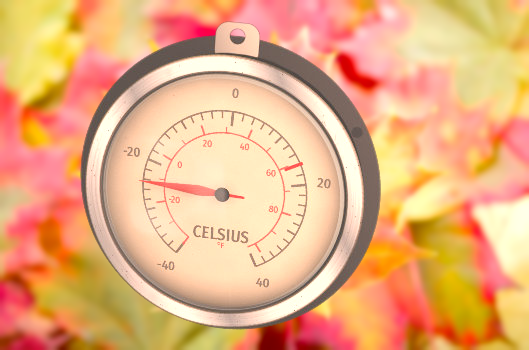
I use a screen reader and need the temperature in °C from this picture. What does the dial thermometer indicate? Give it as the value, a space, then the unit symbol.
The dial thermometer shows -24 °C
